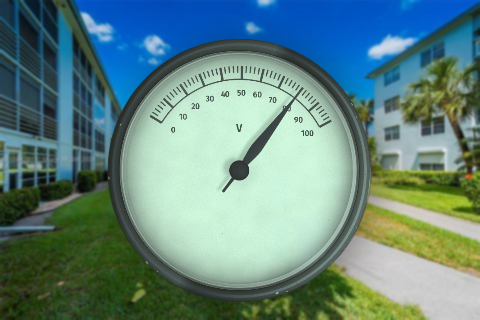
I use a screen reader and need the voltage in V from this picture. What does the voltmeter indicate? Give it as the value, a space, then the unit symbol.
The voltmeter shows 80 V
